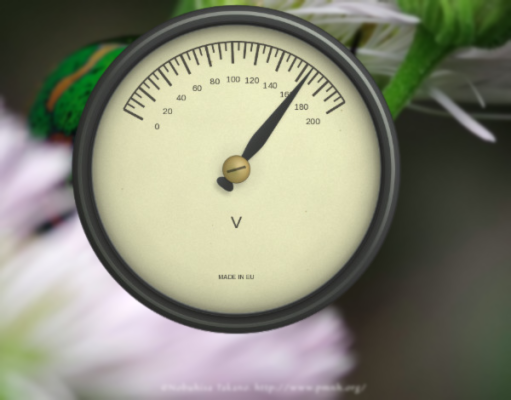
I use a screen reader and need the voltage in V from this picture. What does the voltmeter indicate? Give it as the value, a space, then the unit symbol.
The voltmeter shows 165 V
